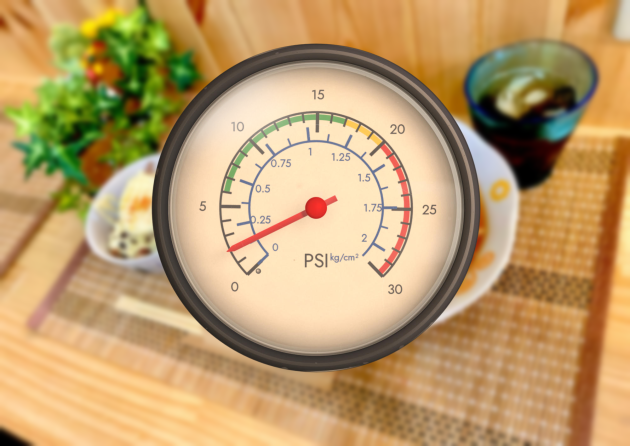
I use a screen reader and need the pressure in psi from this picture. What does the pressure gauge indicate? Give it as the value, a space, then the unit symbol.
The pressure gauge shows 2 psi
